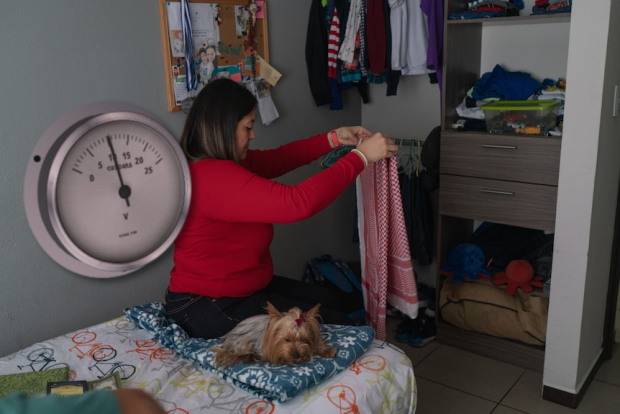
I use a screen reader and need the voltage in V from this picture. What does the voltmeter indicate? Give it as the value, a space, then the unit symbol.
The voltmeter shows 10 V
